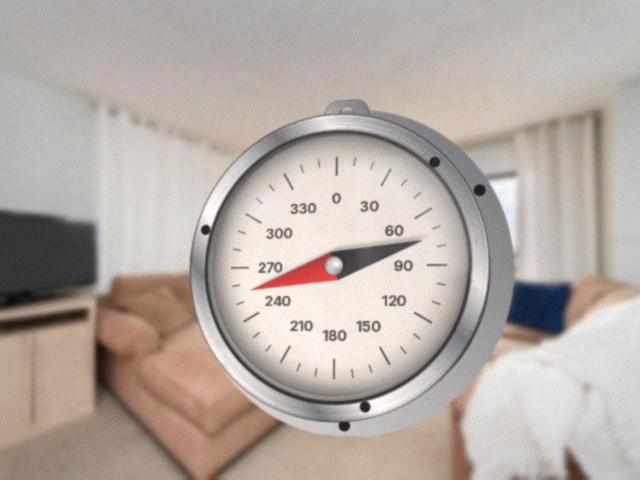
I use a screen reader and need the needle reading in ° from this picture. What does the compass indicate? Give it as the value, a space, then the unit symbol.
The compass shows 255 °
